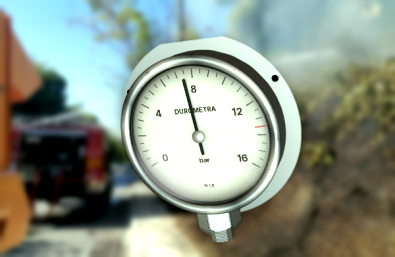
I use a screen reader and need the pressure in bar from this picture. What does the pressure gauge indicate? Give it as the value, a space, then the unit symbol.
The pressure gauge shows 7.5 bar
